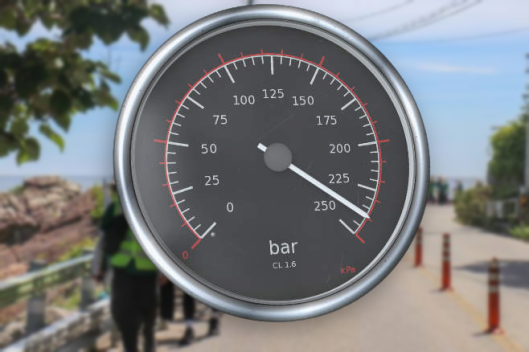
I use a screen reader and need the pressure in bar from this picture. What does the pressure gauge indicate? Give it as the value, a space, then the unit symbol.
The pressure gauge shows 240 bar
